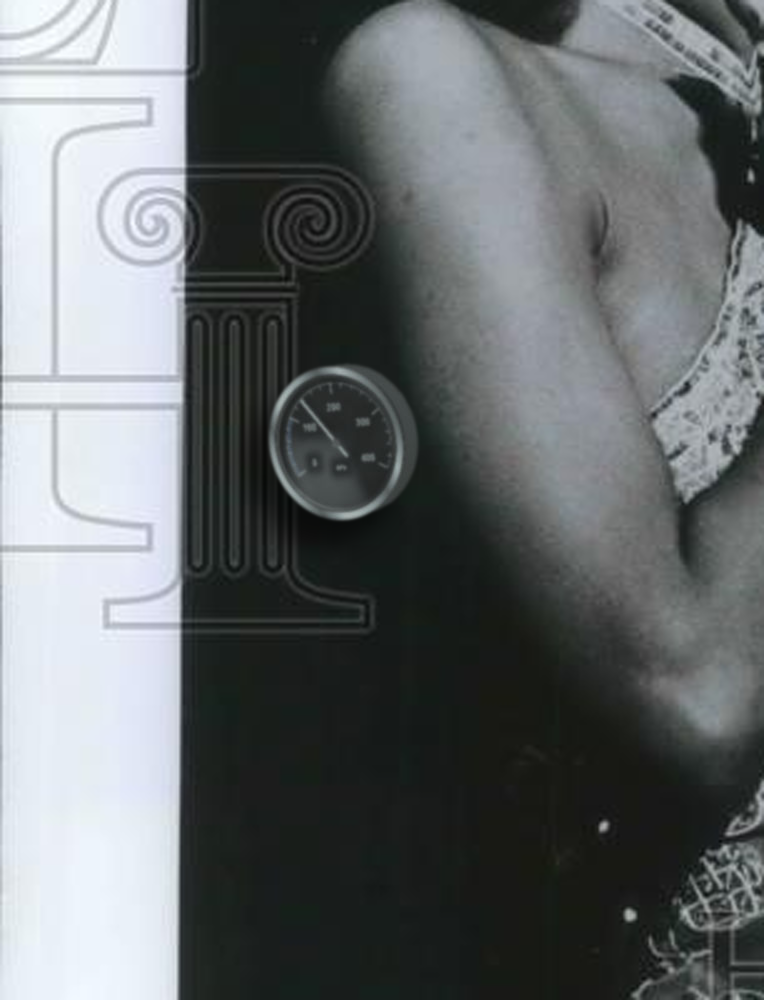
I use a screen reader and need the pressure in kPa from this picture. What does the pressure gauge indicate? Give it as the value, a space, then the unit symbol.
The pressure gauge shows 140 kPa
